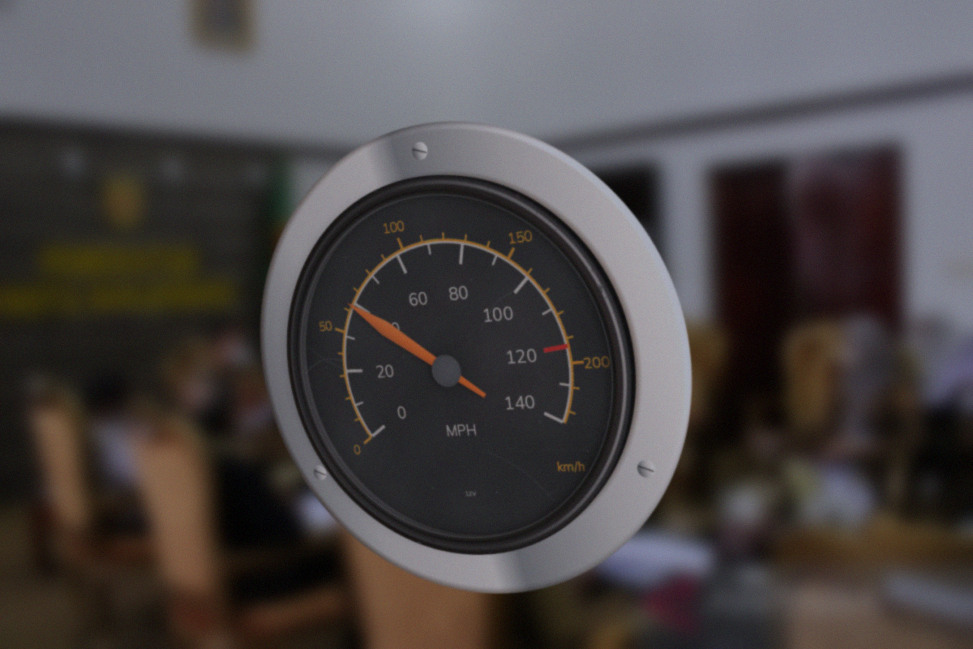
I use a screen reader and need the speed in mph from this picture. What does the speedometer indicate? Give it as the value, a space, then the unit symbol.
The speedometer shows 40 mph
